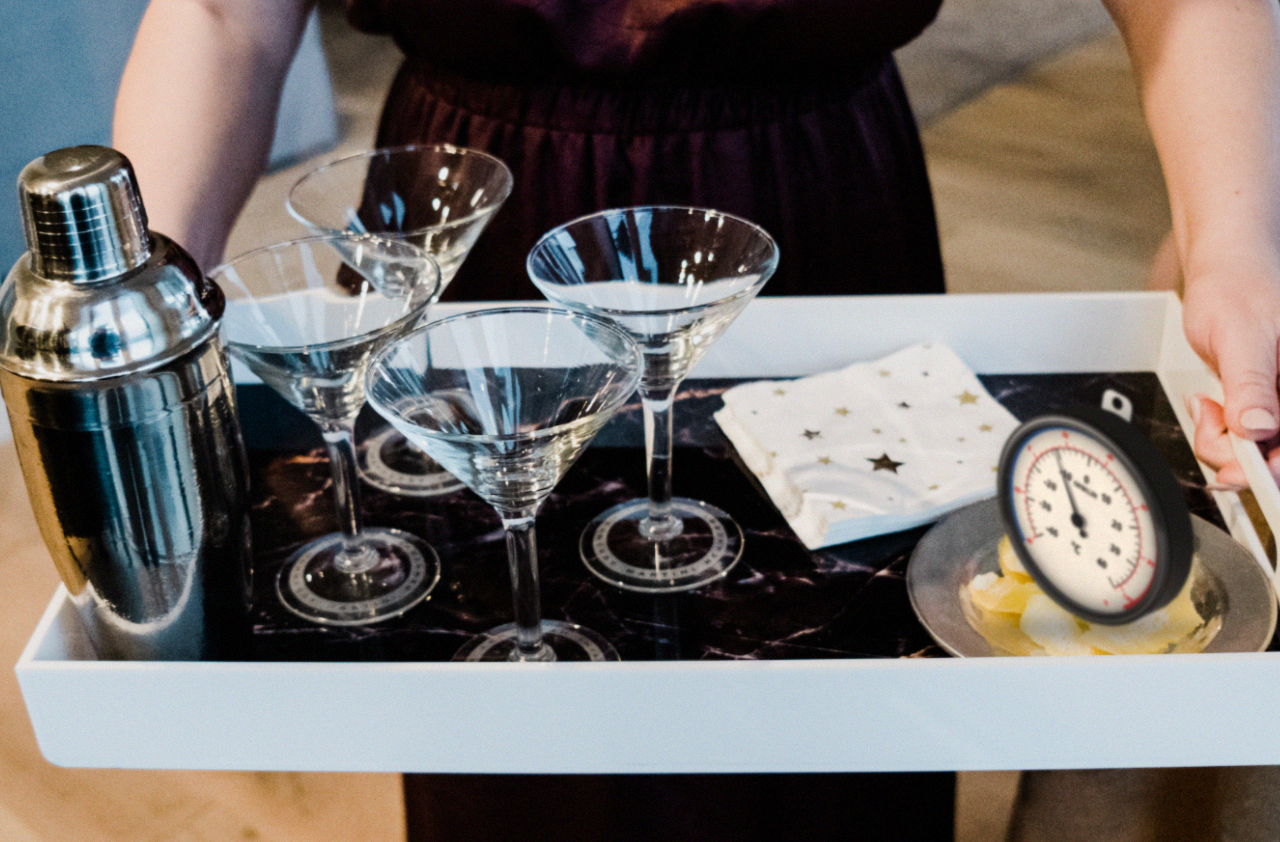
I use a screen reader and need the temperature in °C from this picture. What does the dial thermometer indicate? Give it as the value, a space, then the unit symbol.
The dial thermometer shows -10 °C
